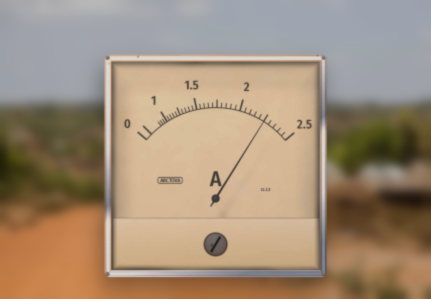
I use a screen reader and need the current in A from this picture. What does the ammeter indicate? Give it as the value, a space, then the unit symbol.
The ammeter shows 2.25 A
